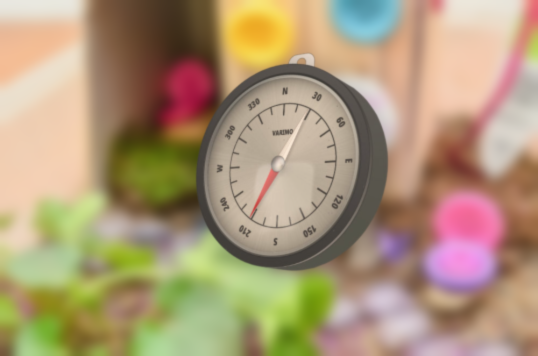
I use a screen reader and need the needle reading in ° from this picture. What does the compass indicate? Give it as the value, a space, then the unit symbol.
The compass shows 210 °
